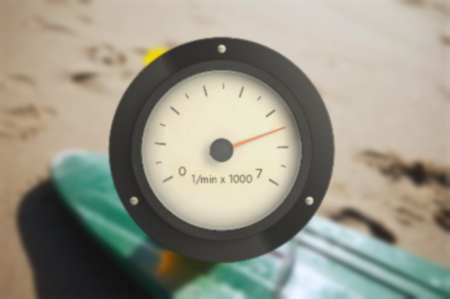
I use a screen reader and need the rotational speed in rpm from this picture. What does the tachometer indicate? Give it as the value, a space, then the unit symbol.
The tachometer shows 5500 rpm
